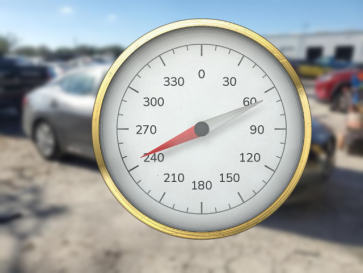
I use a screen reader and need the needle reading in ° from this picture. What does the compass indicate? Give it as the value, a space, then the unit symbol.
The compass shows 245 °
